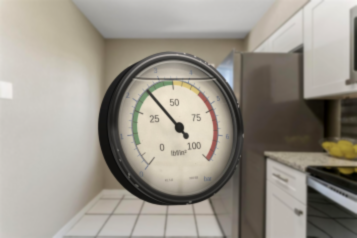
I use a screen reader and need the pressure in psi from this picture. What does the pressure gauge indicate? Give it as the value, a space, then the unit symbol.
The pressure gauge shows 35 psi
